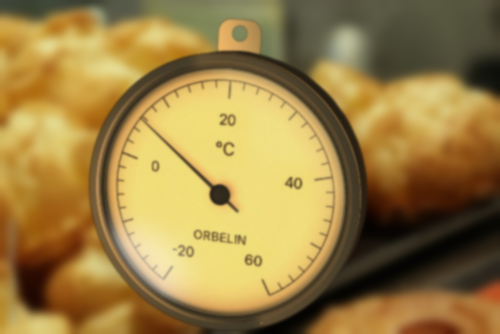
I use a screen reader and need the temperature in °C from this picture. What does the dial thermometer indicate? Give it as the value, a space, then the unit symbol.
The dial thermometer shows 6 °C
